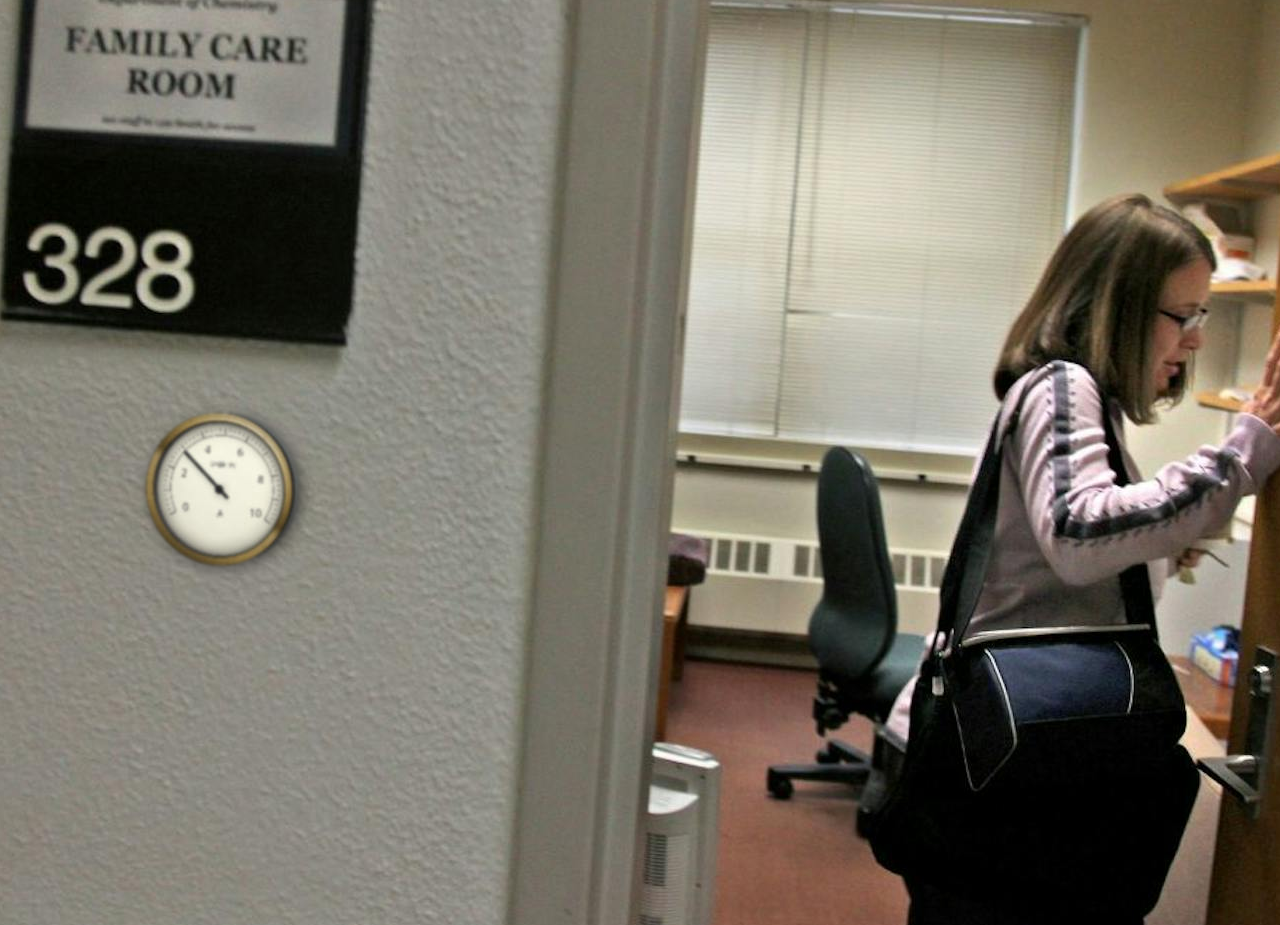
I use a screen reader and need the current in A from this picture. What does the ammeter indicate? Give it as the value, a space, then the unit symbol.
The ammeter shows 3 A
